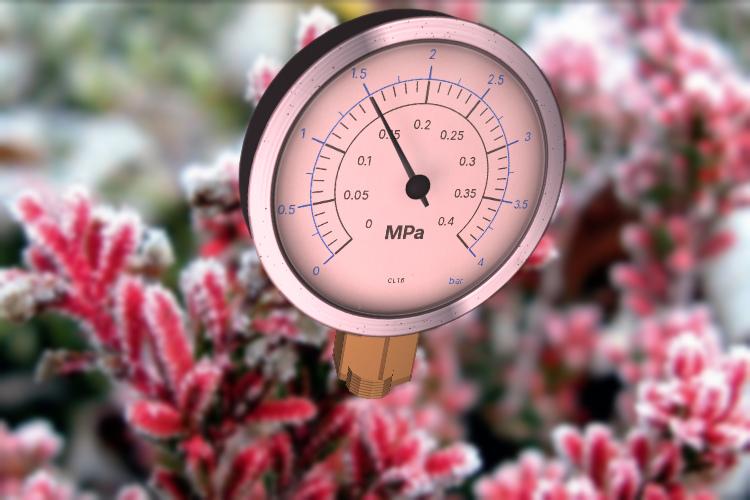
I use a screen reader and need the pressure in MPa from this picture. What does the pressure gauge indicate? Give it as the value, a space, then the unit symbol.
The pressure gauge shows 0.15 MPa
